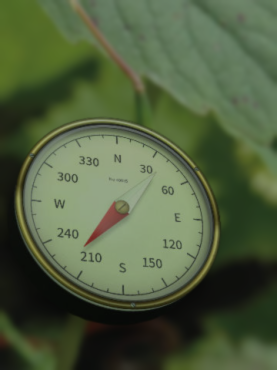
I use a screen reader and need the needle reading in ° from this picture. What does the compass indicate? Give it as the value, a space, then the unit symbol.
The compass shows 220 °
